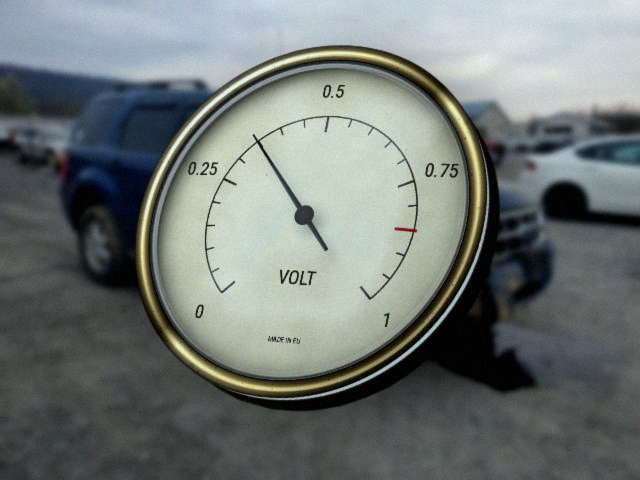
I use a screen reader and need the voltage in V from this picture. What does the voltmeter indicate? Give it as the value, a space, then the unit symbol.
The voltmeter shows 0.35 V
